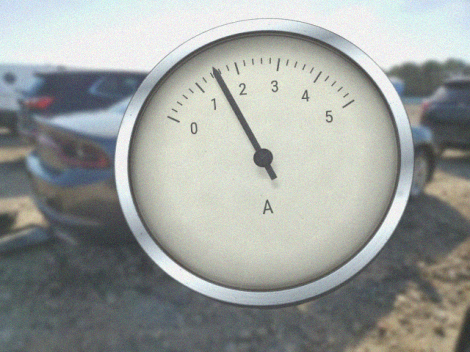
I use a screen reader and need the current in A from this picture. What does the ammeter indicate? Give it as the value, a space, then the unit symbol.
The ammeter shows 1.5 A
